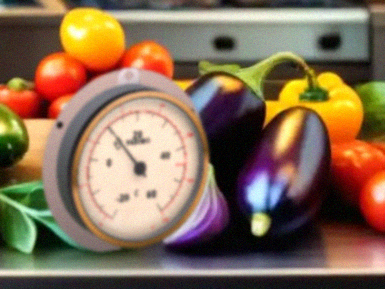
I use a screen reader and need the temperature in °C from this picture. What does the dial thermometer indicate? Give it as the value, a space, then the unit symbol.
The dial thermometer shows 10 °C
